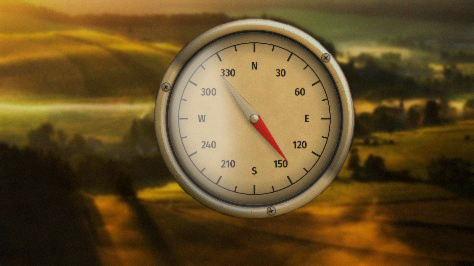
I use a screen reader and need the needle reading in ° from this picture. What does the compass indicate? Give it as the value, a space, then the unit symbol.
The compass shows 142.5 °
